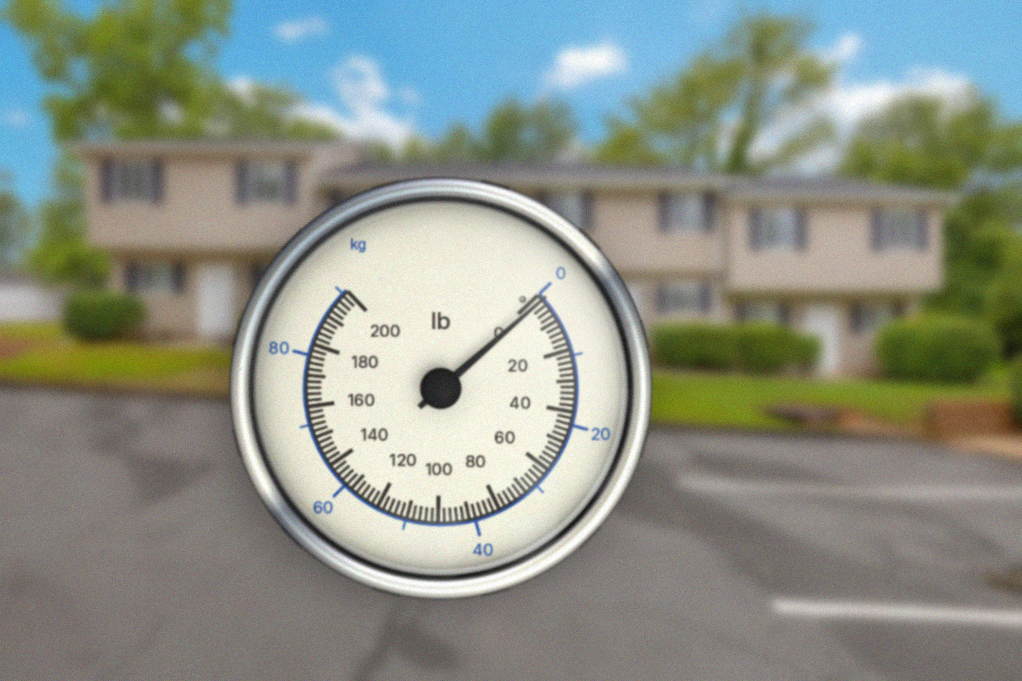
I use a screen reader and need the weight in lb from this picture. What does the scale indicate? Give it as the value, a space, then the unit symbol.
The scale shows 2 lb
